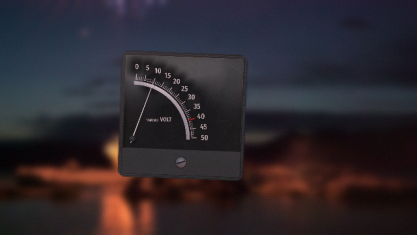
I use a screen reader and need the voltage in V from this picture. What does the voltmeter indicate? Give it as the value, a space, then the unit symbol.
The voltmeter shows 10 V
